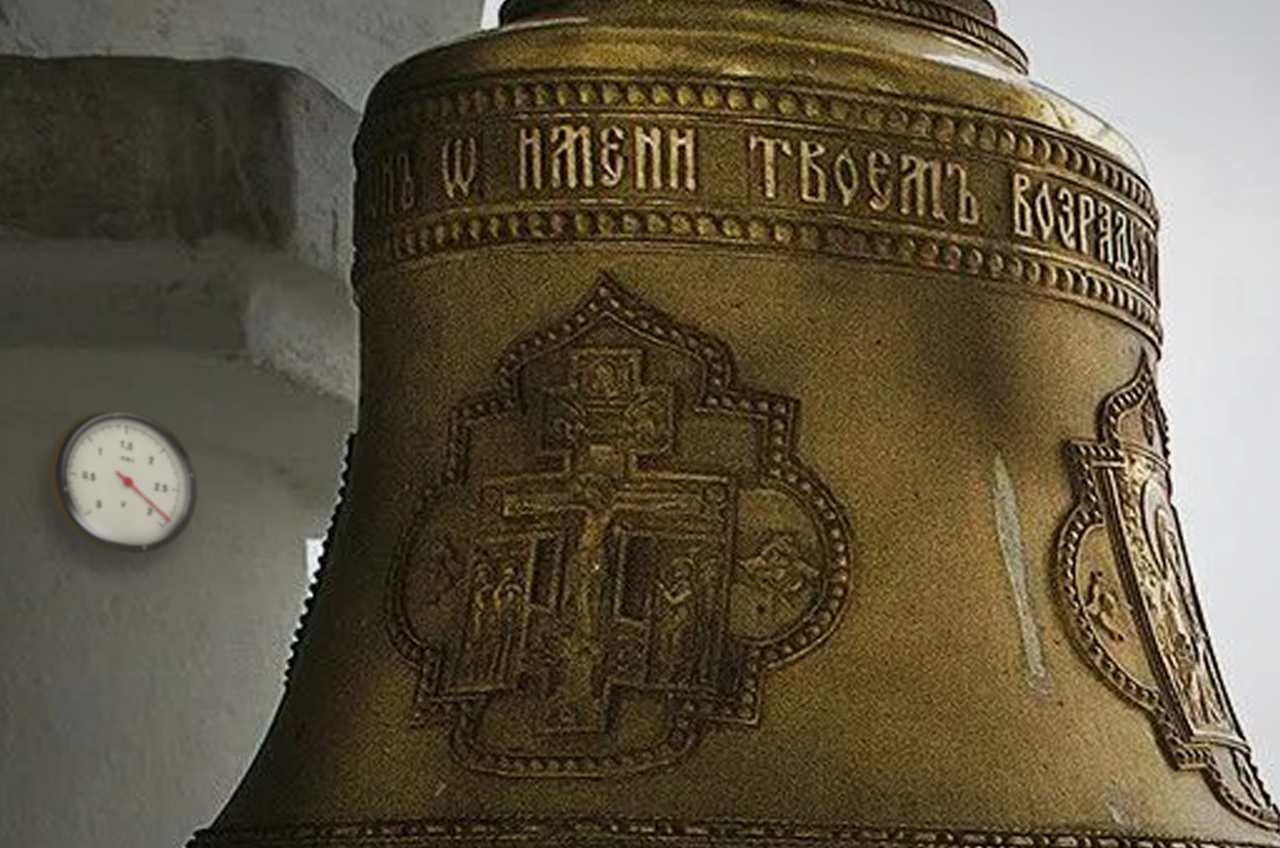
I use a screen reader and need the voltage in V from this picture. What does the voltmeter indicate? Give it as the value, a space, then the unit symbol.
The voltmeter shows 2.9 V
